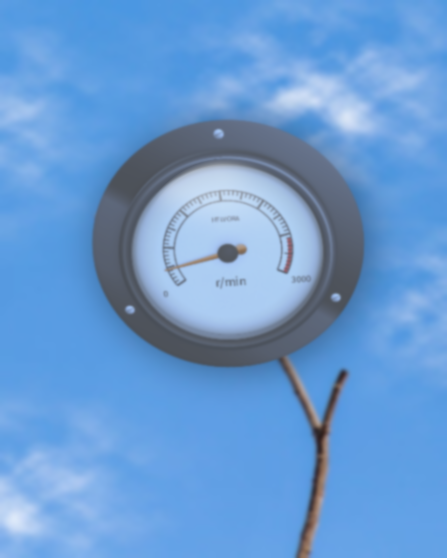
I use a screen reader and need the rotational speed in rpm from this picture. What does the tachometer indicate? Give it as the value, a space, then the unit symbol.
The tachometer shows 250 rpm
